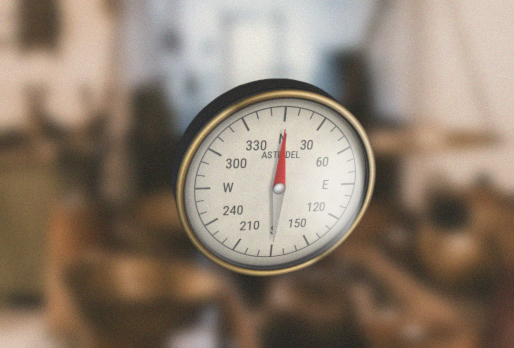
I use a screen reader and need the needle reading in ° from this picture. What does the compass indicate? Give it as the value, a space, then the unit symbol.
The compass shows 0 °
